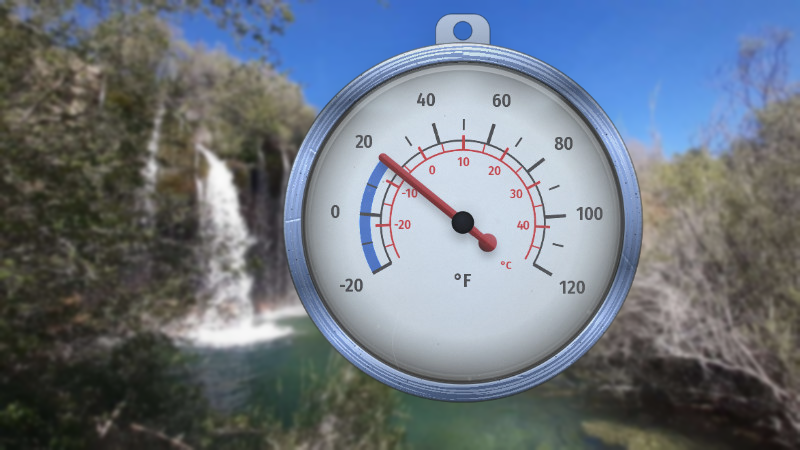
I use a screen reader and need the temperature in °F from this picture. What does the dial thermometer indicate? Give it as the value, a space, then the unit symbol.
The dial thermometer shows 20 °F
